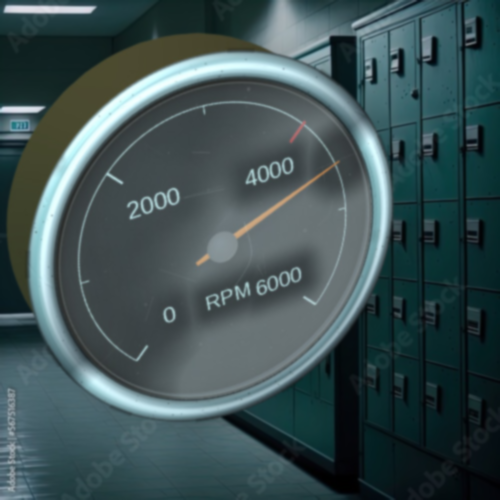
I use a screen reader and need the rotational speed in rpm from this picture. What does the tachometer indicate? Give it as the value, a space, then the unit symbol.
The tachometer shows 4500 rpm
